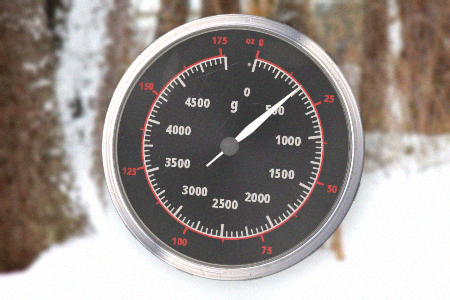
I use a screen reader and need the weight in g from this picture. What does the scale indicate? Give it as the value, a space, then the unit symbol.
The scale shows 500 g
